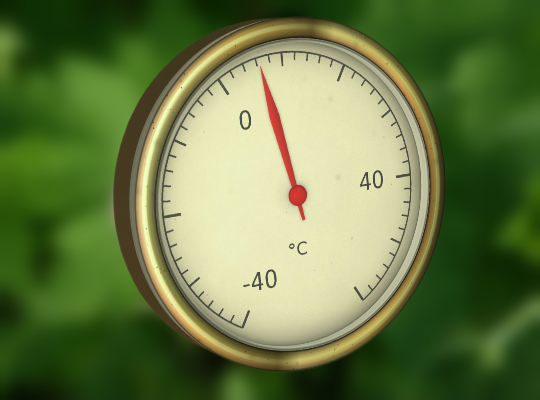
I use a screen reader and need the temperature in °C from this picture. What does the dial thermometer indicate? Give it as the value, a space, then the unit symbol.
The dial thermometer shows 6 °C
